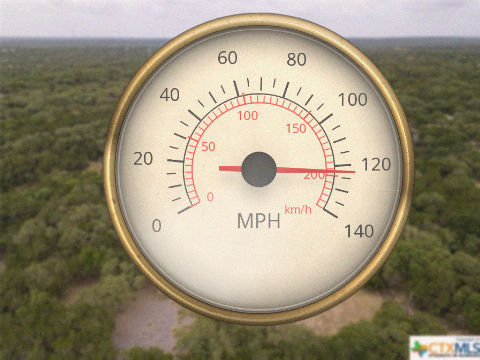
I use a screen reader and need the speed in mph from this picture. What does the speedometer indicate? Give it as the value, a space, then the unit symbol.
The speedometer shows 122.5 mph
